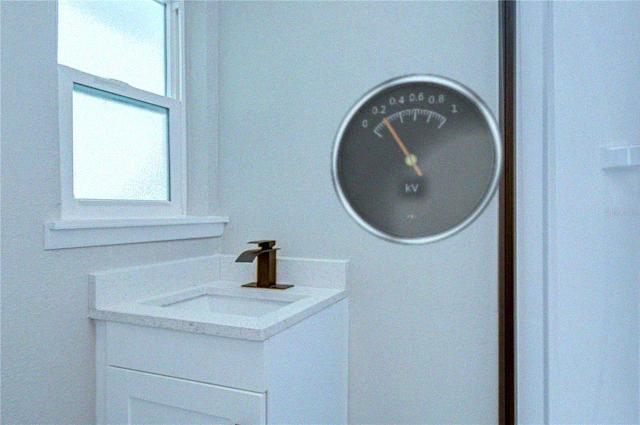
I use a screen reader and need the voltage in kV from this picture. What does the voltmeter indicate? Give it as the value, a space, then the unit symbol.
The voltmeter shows 0.2 kV
